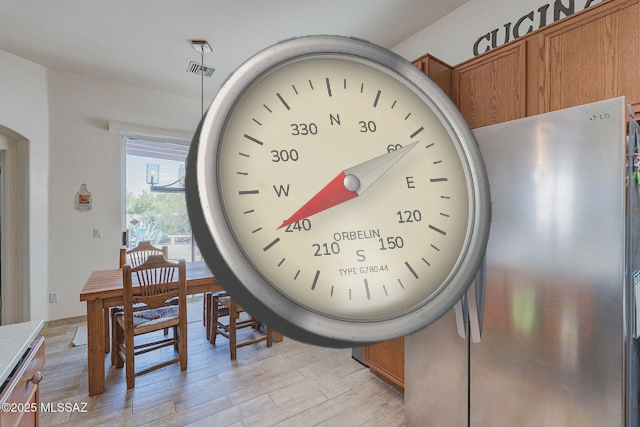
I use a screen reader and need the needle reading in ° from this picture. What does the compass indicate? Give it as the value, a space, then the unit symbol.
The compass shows 245 °
